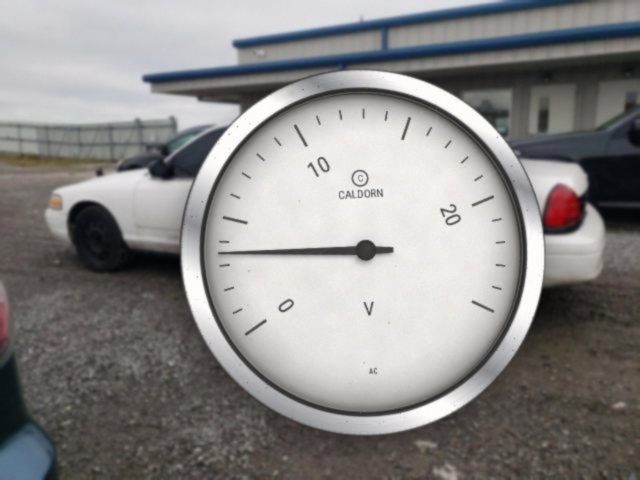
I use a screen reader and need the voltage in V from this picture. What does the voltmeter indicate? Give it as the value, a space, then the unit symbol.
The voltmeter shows 3.5 V
